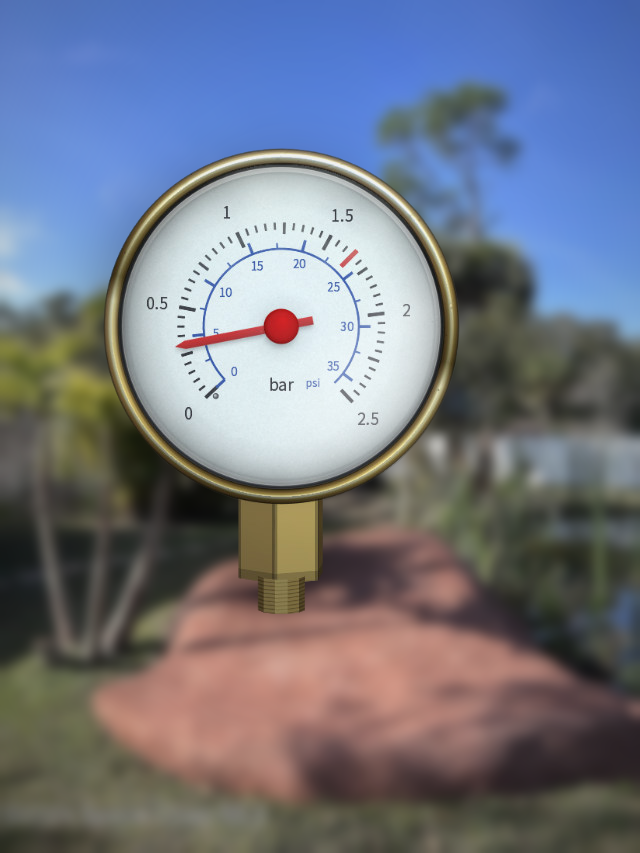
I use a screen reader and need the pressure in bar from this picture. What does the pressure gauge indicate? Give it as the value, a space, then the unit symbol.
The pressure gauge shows 0.3 bar
